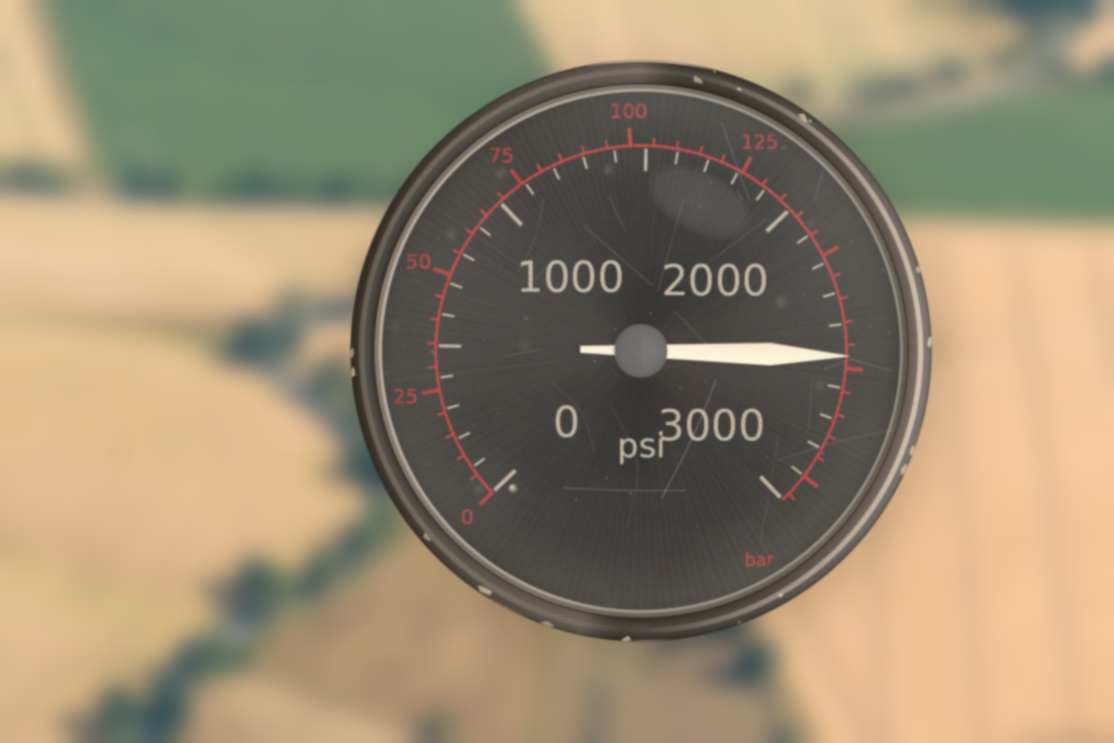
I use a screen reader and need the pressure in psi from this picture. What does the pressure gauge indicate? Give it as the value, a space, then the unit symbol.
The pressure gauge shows 2500 psi
